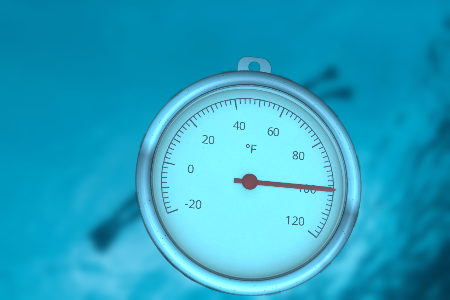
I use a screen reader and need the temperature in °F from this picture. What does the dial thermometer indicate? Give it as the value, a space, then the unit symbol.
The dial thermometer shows 100 °F
